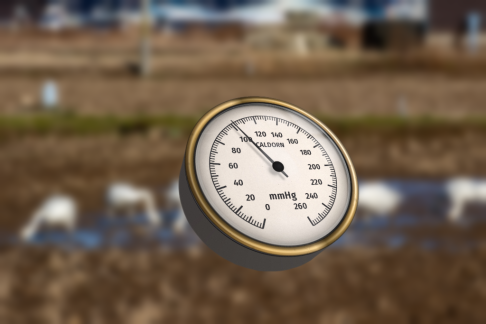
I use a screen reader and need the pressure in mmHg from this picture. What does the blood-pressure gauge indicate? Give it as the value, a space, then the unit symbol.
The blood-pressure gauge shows 100 mmHg
